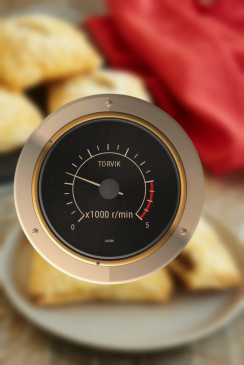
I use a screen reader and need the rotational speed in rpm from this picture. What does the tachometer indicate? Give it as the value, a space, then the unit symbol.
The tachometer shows 1250 rpm
